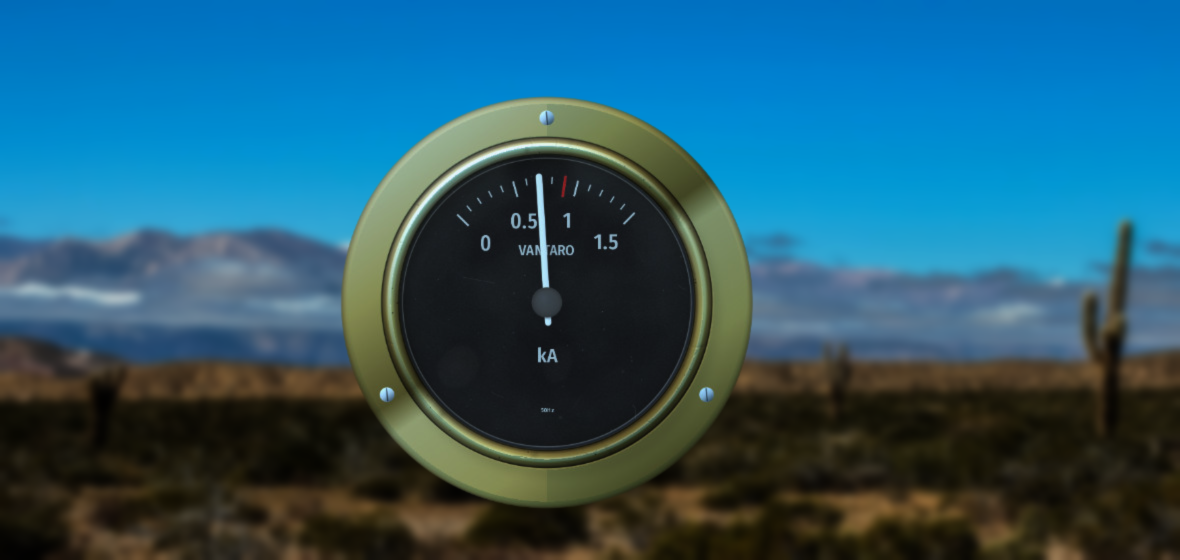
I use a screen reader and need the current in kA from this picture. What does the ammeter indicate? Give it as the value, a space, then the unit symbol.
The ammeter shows 0.7 kA
